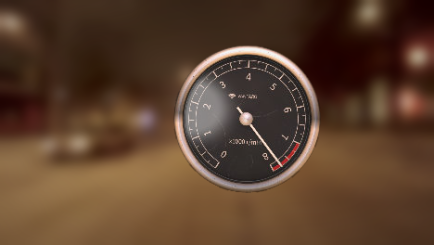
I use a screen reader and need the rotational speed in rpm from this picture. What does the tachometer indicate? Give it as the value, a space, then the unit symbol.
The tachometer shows 7750 rpm
